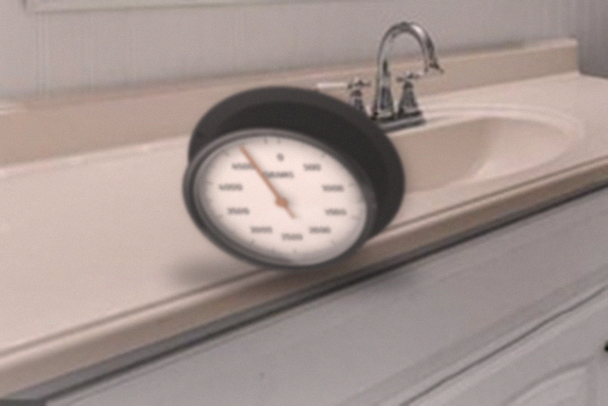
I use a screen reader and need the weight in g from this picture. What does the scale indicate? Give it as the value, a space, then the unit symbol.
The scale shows 4750 g
